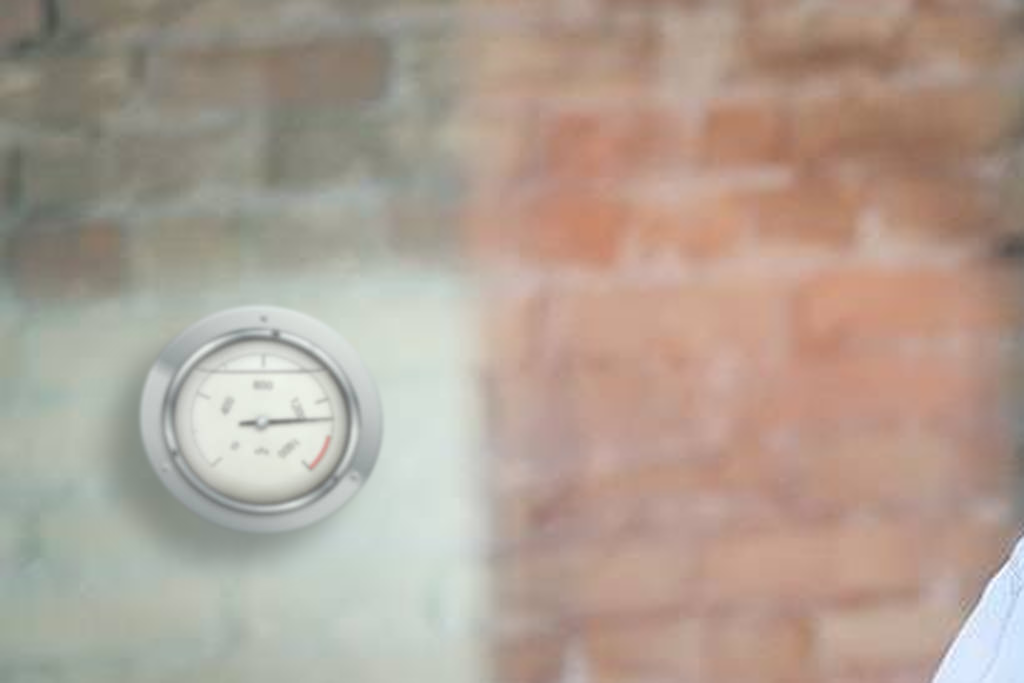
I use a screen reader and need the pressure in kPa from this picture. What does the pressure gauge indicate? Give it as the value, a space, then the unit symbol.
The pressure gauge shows 1300 kPa
